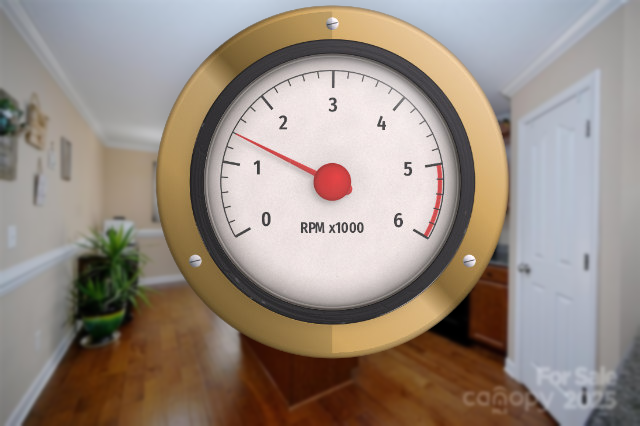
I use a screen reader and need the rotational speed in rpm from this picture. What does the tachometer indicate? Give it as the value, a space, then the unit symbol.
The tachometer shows 1400 rpm
